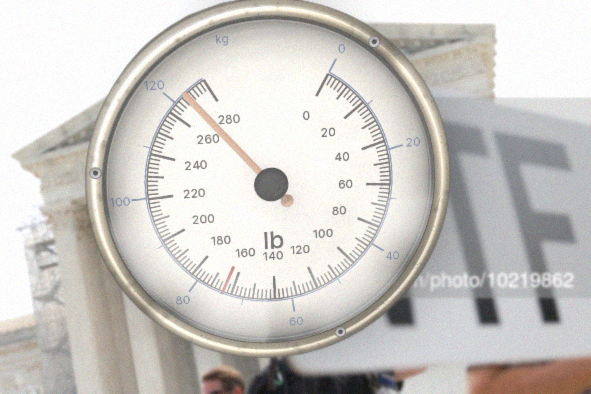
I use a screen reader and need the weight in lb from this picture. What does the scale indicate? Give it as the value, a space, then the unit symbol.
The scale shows 270 lb
